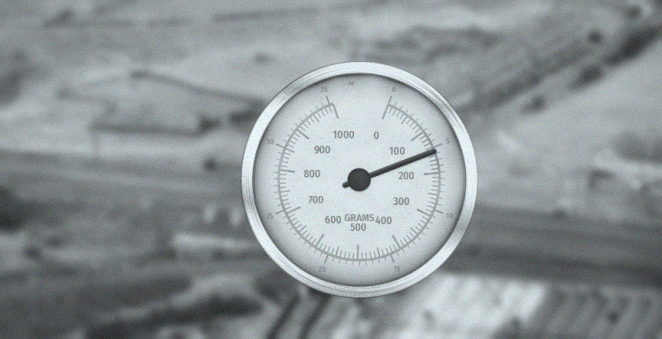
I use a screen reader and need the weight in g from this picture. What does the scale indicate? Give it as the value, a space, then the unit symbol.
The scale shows 150 g
